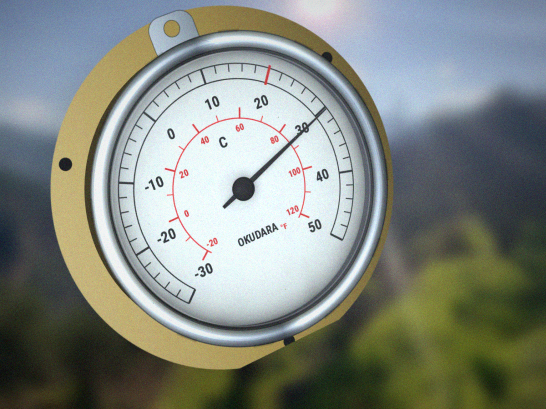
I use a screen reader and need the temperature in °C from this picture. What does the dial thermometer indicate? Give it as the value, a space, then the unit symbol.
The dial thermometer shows 30 °C
